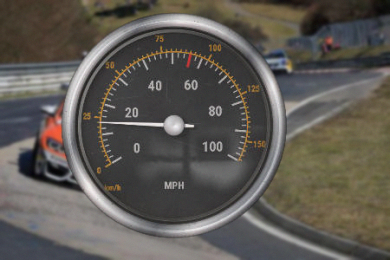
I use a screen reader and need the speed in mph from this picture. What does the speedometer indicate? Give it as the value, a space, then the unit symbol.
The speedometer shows 14 mph
